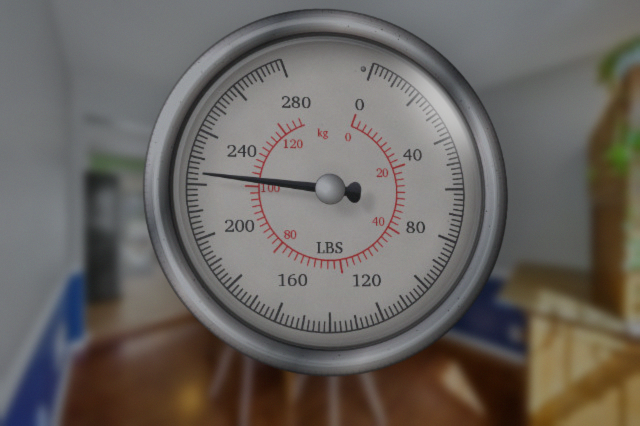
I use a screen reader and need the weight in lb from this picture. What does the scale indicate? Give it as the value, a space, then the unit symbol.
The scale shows 224 lb
